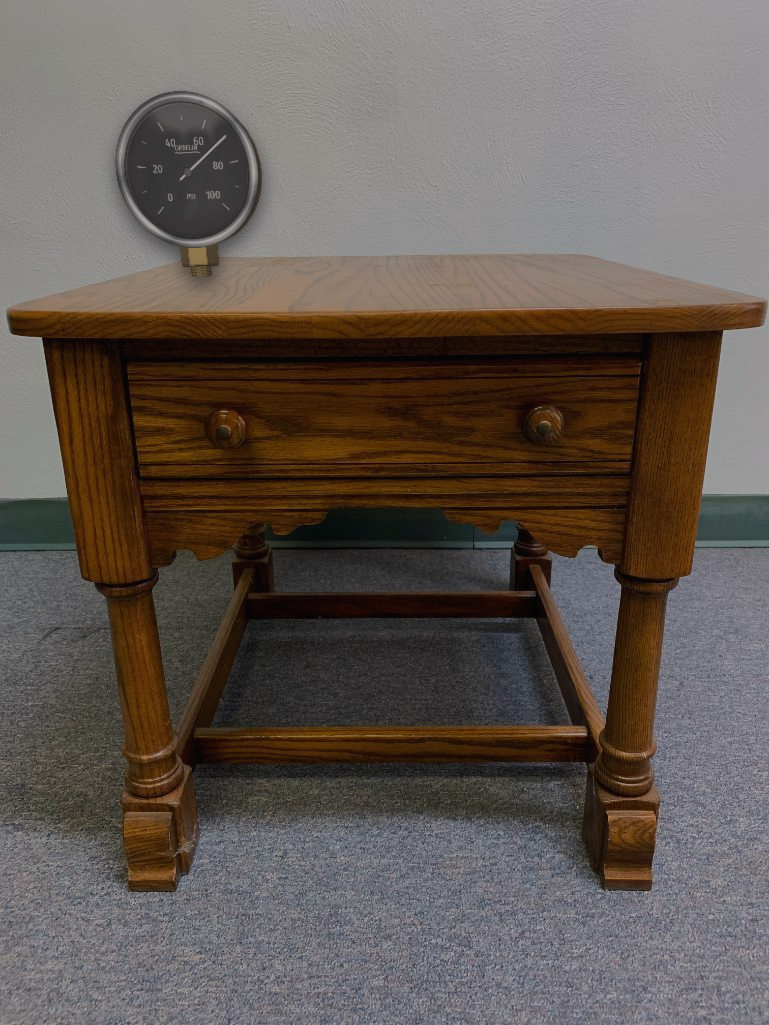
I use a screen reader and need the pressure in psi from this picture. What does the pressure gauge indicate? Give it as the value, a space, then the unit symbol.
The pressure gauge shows 70 psi
